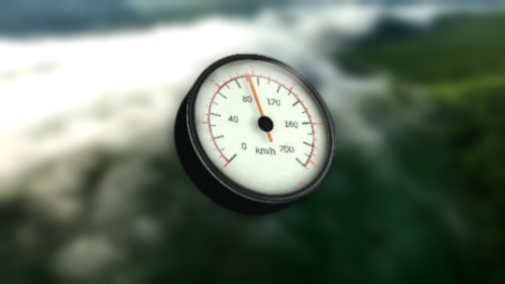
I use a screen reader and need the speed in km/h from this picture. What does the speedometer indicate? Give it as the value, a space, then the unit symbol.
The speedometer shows 90 km/h
